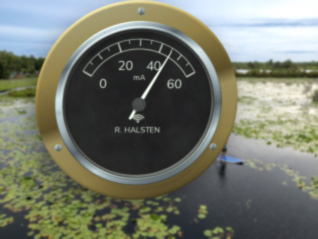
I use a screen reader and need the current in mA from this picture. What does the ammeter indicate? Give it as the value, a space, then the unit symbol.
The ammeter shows 45 mA
